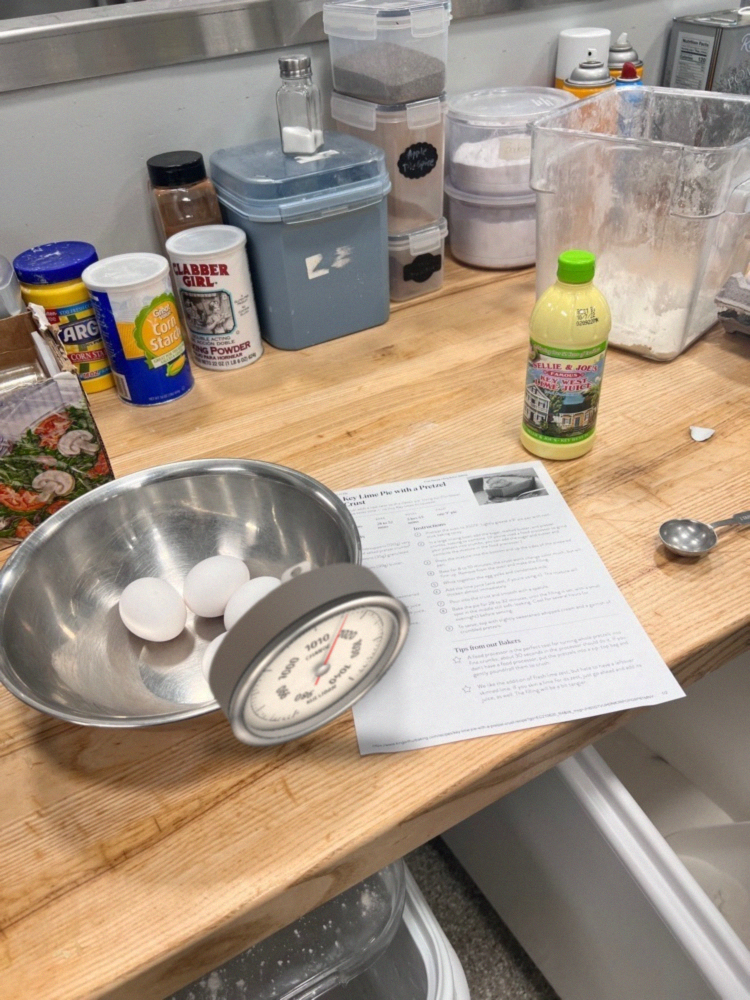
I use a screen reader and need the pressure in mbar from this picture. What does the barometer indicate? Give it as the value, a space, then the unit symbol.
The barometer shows 1015 mbar
